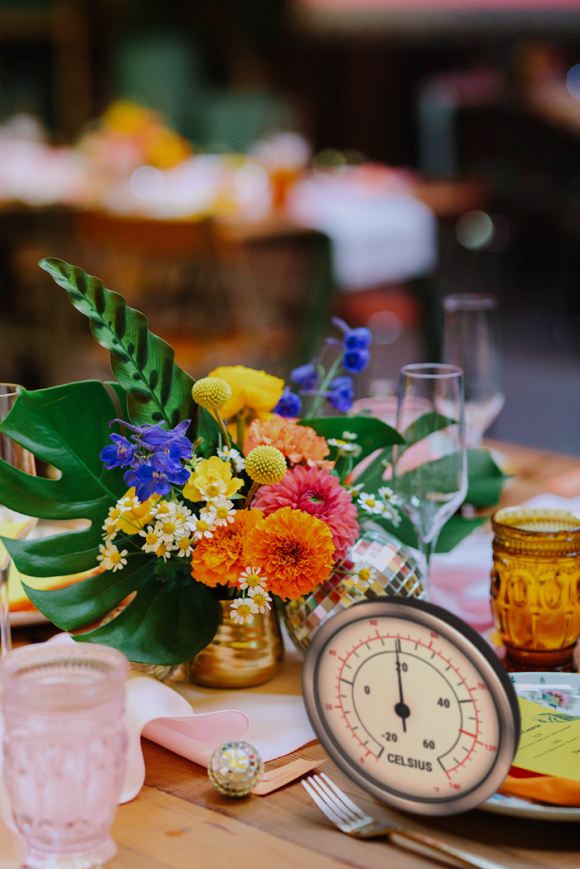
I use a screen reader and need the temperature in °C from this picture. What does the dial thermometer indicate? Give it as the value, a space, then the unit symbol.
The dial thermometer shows 20 °C
